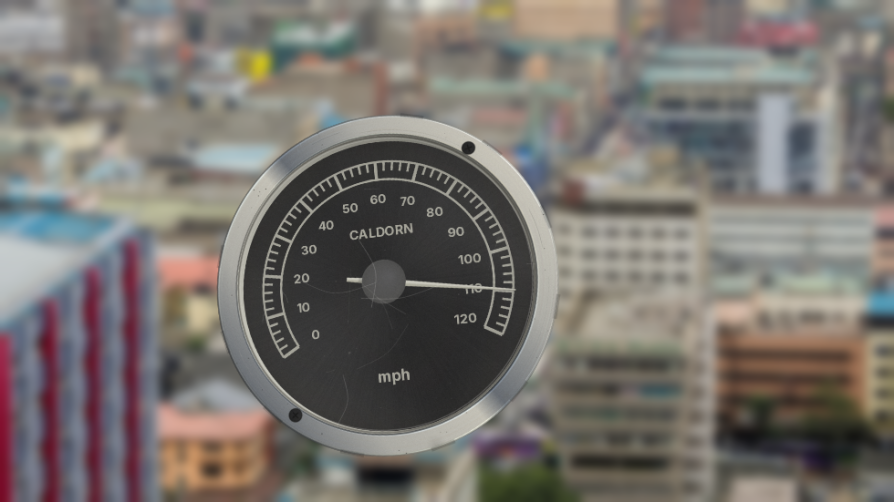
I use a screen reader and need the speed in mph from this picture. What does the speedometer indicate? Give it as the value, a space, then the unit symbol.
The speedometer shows 110 mph
